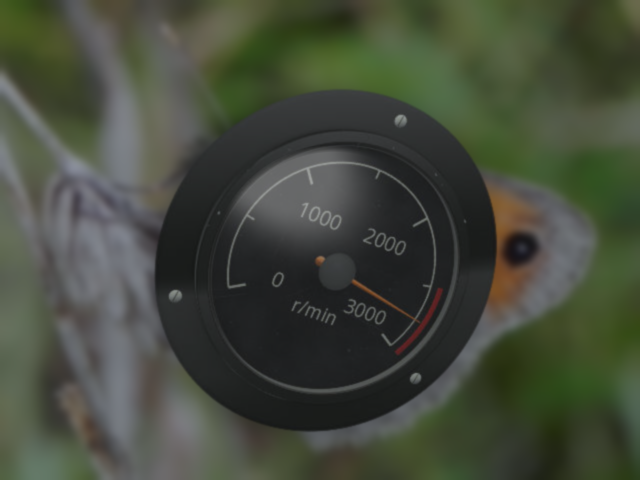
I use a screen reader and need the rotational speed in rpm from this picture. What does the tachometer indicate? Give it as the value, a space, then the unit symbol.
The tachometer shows 2750 rpm
